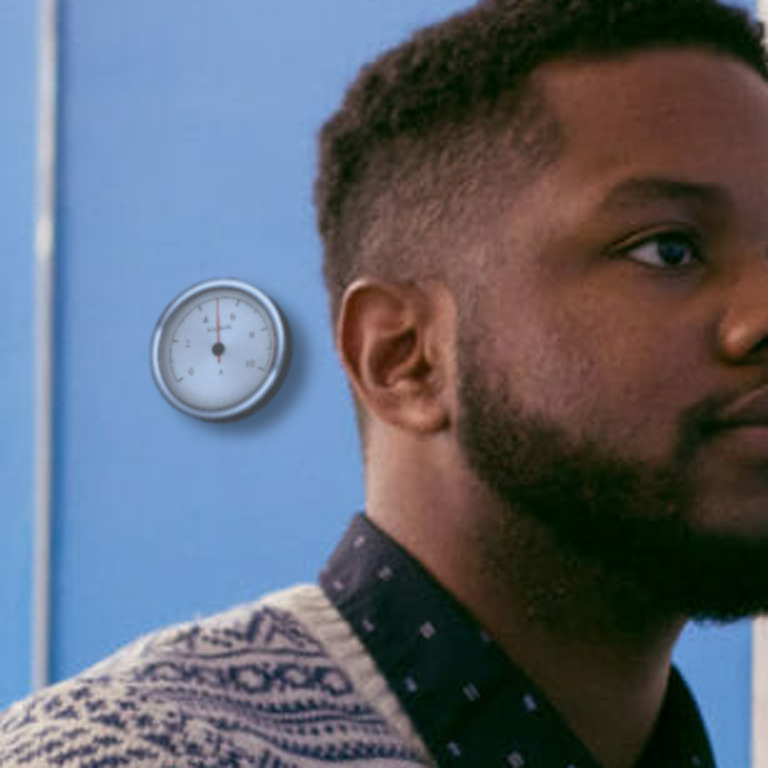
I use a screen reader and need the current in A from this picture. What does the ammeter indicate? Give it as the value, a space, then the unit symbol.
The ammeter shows 5 A
